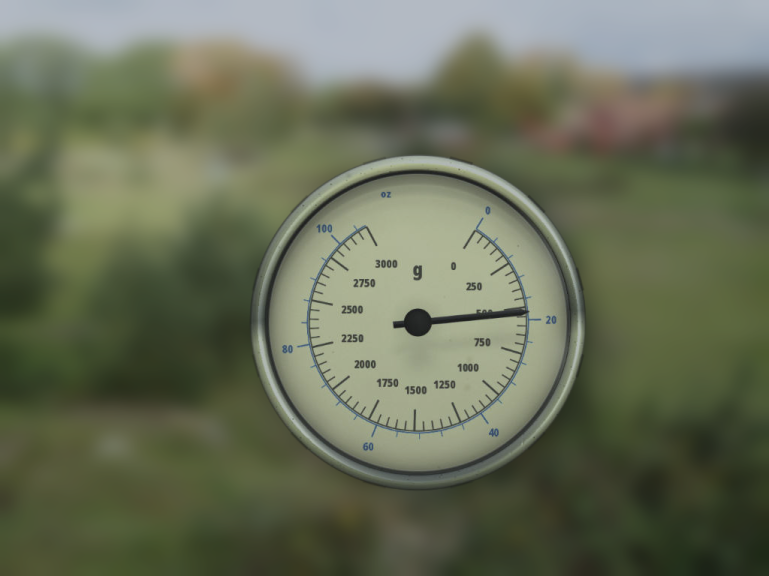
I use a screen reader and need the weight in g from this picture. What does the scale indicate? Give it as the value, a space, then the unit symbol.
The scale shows 525 g
